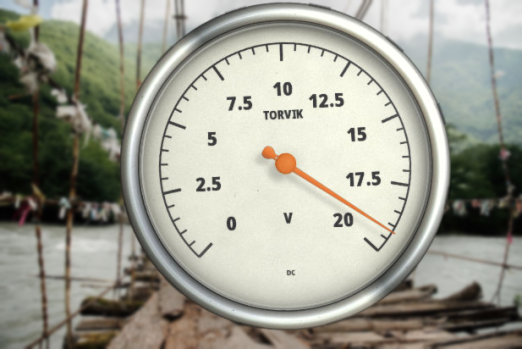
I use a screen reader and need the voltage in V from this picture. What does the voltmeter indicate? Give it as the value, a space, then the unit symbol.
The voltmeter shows 19.25 V
